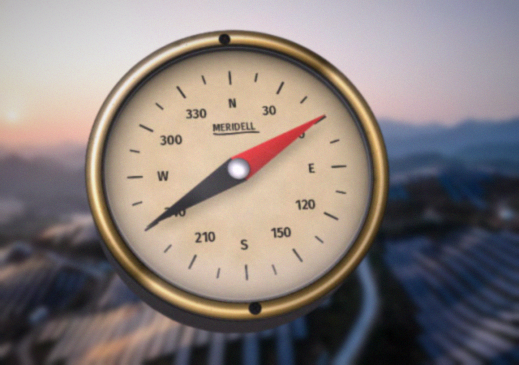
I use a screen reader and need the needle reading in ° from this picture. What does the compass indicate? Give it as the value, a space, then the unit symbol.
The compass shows 60 °
